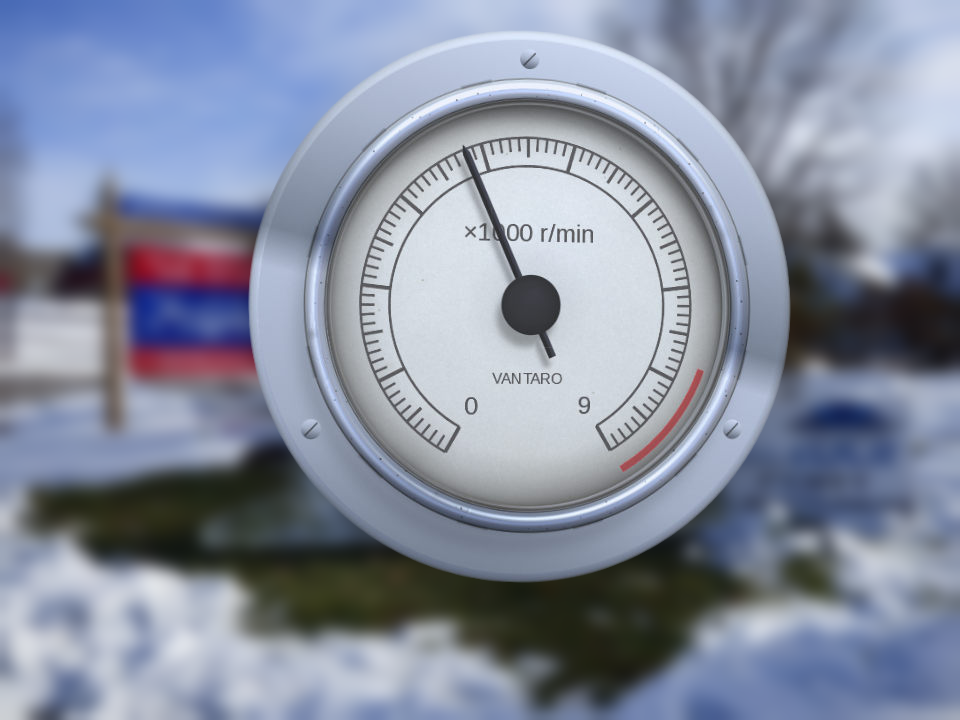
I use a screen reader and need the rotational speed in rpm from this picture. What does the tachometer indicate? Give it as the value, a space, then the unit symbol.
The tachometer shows 3800 rpm
